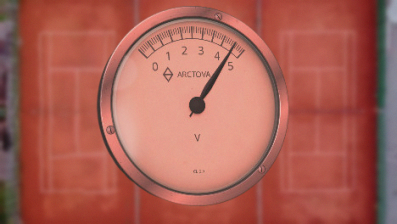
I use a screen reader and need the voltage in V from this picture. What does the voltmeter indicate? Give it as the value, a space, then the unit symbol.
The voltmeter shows 4.5 V
